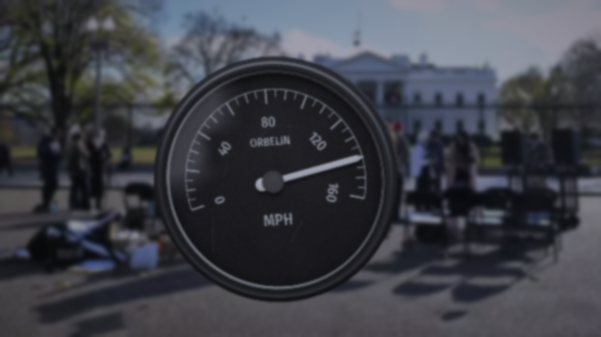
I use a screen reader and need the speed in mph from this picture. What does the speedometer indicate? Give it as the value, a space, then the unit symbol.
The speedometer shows 140 mph
